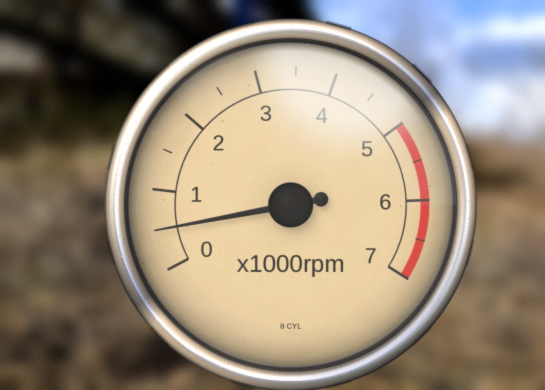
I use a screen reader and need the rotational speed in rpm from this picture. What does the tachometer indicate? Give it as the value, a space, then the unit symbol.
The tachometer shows 500 rpm
